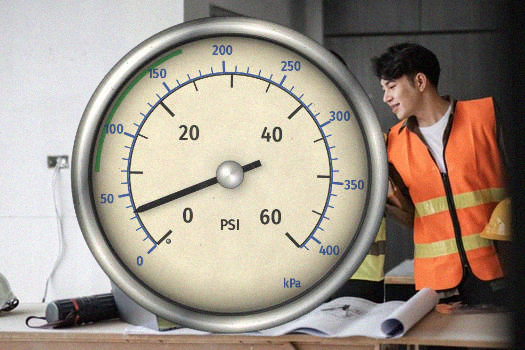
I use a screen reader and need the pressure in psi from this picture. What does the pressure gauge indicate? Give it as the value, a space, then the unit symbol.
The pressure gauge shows 5 psi
